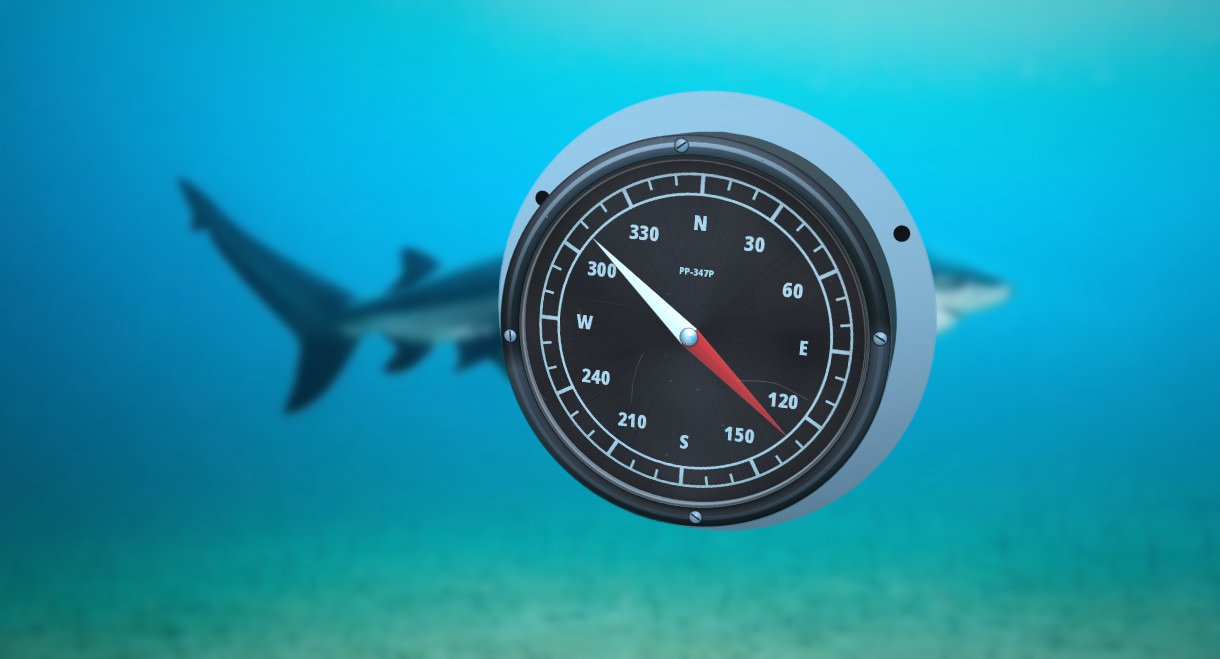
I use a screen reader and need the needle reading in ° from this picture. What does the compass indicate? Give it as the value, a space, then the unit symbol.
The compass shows 130 °
